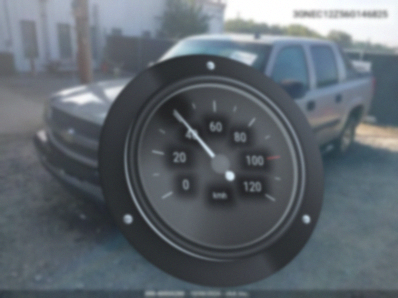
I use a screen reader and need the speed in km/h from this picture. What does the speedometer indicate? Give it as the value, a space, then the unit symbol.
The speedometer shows 40 km/h
